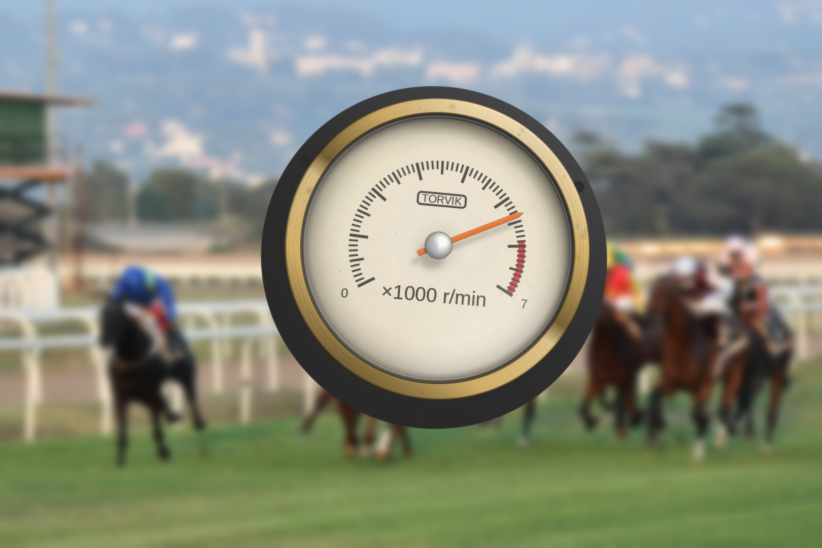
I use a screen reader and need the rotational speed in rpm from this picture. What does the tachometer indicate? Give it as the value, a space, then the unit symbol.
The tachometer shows 5400 rpm
